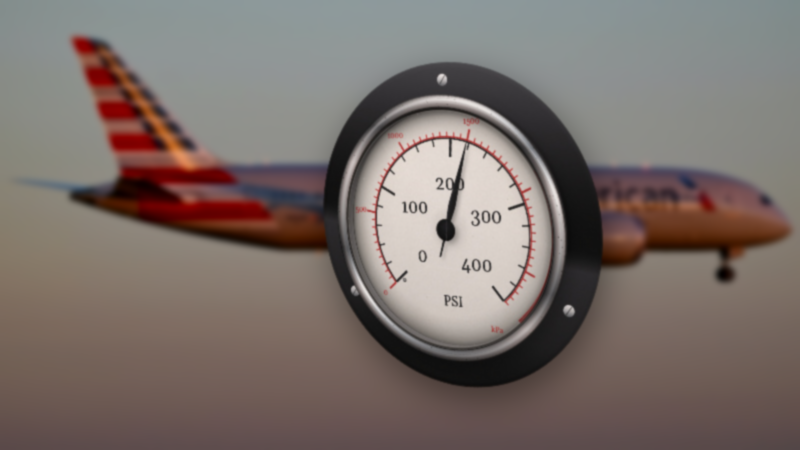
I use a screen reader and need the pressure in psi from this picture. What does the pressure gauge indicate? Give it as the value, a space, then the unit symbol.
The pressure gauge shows 220 psi
